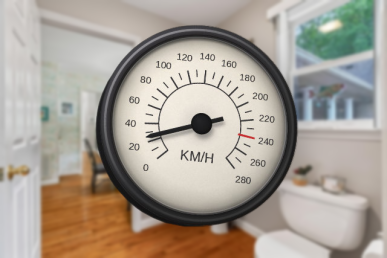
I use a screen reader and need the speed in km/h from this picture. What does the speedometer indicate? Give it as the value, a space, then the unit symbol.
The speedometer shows 25 km/h
